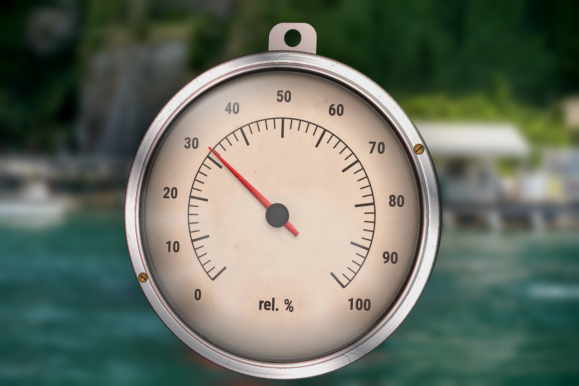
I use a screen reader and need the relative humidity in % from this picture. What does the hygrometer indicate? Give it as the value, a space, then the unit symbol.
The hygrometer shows 32 %
